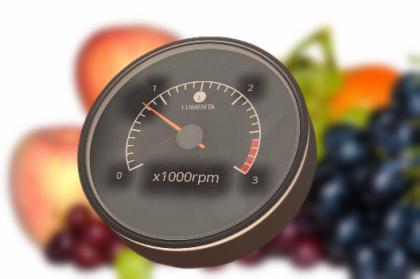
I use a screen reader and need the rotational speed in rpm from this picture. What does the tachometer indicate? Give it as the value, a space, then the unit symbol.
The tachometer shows 800 rpm
